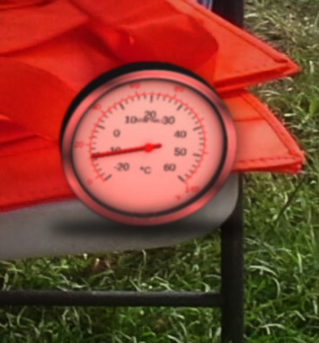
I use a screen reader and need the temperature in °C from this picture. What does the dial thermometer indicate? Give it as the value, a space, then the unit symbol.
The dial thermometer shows -10 °C
